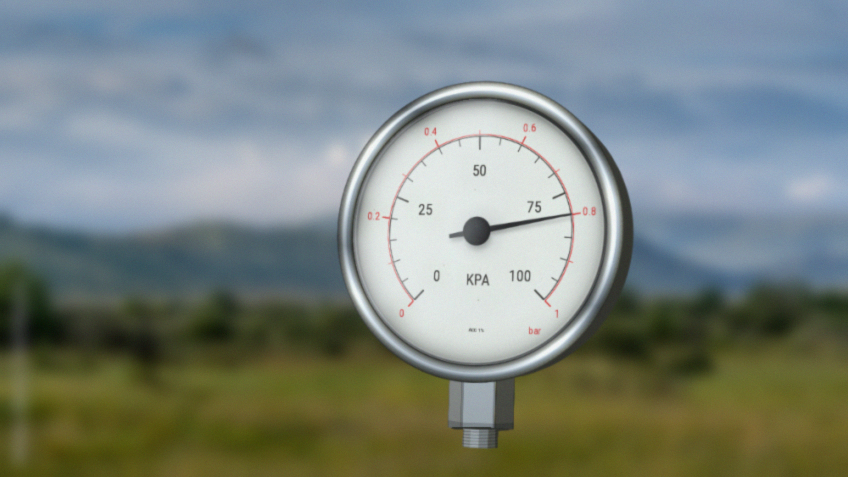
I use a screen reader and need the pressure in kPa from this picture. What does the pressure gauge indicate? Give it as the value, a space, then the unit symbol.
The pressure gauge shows 80 kPa
